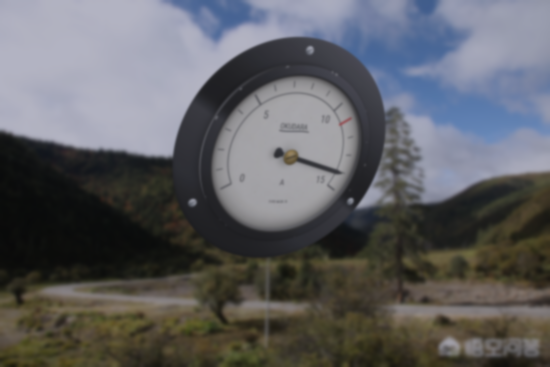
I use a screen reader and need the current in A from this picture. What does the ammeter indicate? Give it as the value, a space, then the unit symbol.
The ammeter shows 14 A
